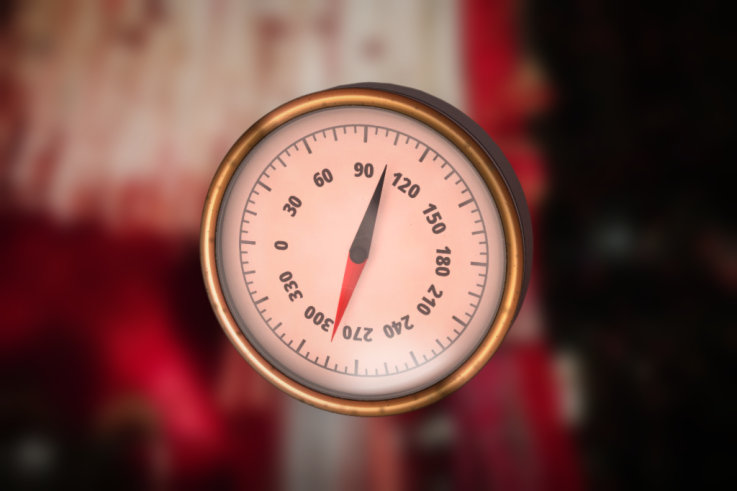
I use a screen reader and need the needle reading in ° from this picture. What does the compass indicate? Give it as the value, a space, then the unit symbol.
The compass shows 285 °
